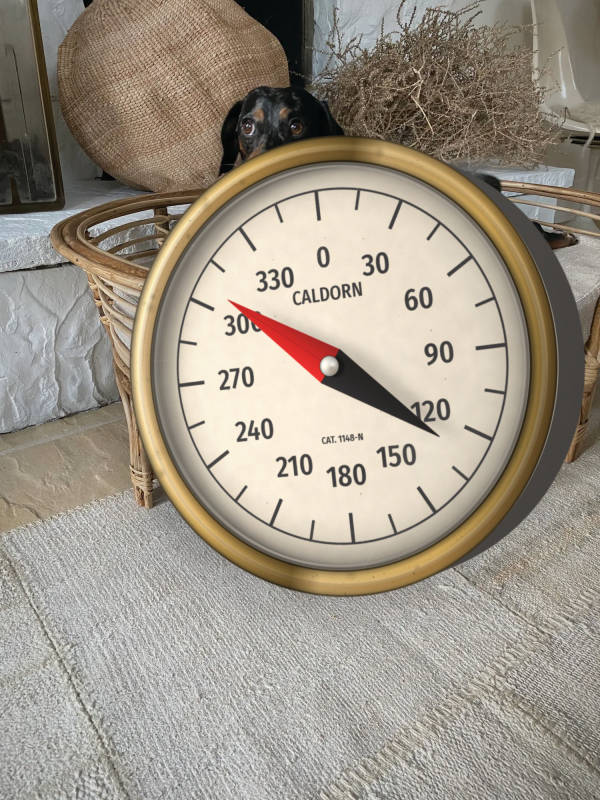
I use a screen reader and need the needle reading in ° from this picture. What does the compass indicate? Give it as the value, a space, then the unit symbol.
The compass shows 307.5 °
